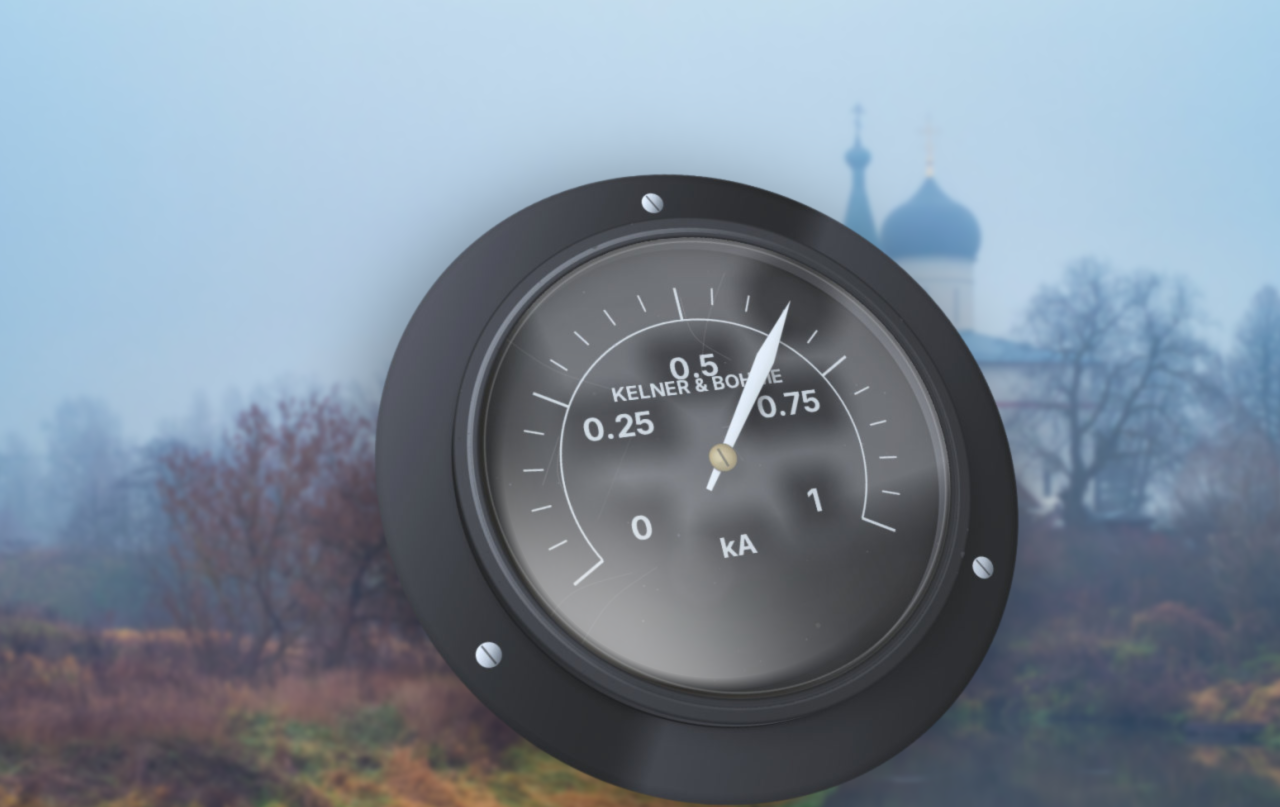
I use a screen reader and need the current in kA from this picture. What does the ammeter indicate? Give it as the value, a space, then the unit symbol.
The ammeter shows 0.65 kA
